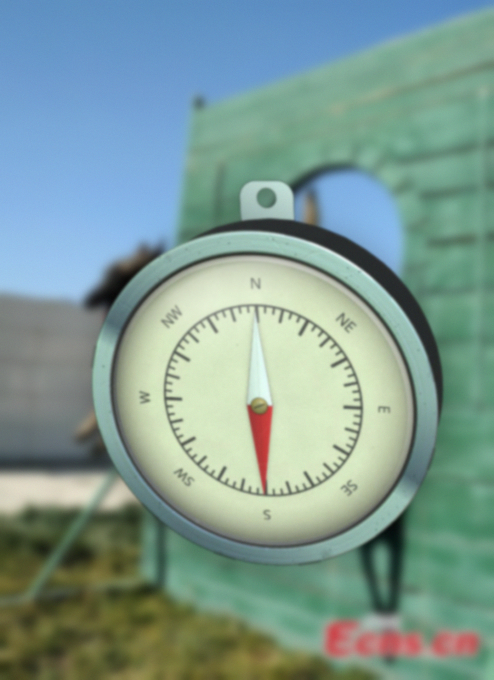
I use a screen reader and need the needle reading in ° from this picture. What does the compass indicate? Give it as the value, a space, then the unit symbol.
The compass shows 180 °
